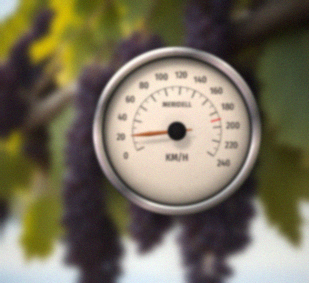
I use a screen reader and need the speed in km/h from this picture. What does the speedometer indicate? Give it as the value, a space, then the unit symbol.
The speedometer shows 20 km/h
